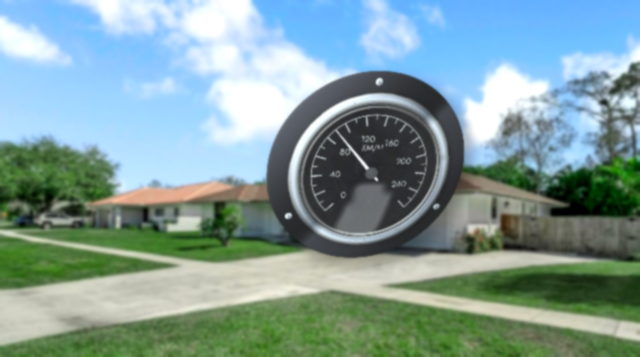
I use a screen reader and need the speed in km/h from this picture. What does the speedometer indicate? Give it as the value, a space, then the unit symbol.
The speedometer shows 90 km/h
